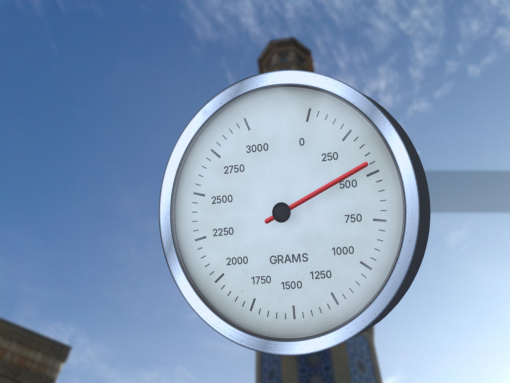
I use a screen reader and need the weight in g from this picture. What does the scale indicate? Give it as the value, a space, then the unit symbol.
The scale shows 450 g
